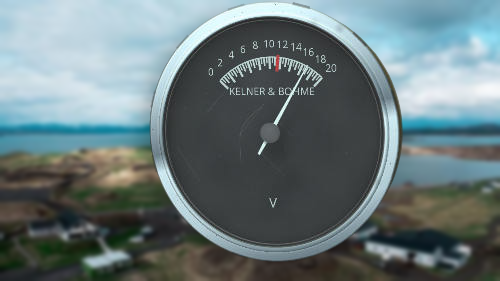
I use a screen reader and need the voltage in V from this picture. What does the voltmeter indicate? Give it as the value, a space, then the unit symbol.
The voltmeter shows 17 V
